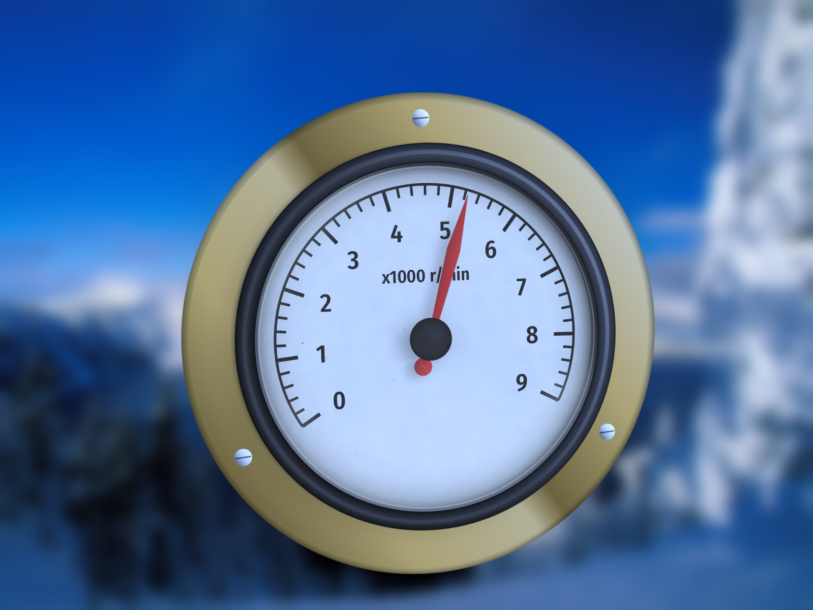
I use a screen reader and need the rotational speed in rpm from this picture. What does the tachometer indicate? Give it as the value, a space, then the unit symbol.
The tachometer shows 5200 rpm
